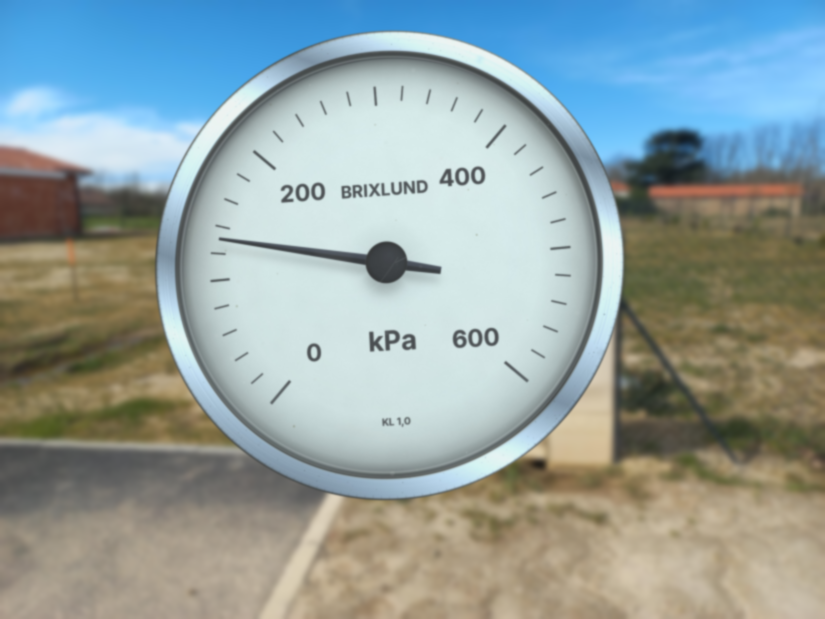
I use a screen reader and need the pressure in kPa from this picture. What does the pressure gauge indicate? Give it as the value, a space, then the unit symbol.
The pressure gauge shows 130 kPa
